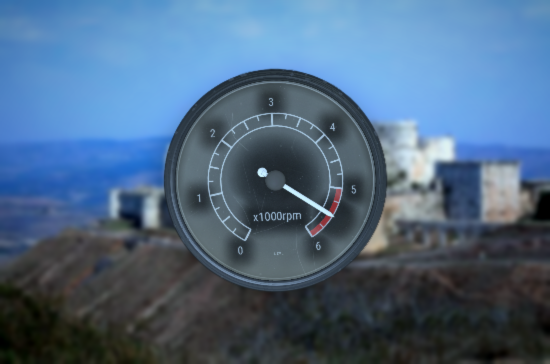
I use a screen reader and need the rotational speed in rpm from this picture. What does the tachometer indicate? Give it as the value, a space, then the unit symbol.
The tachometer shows 5500 rpm
